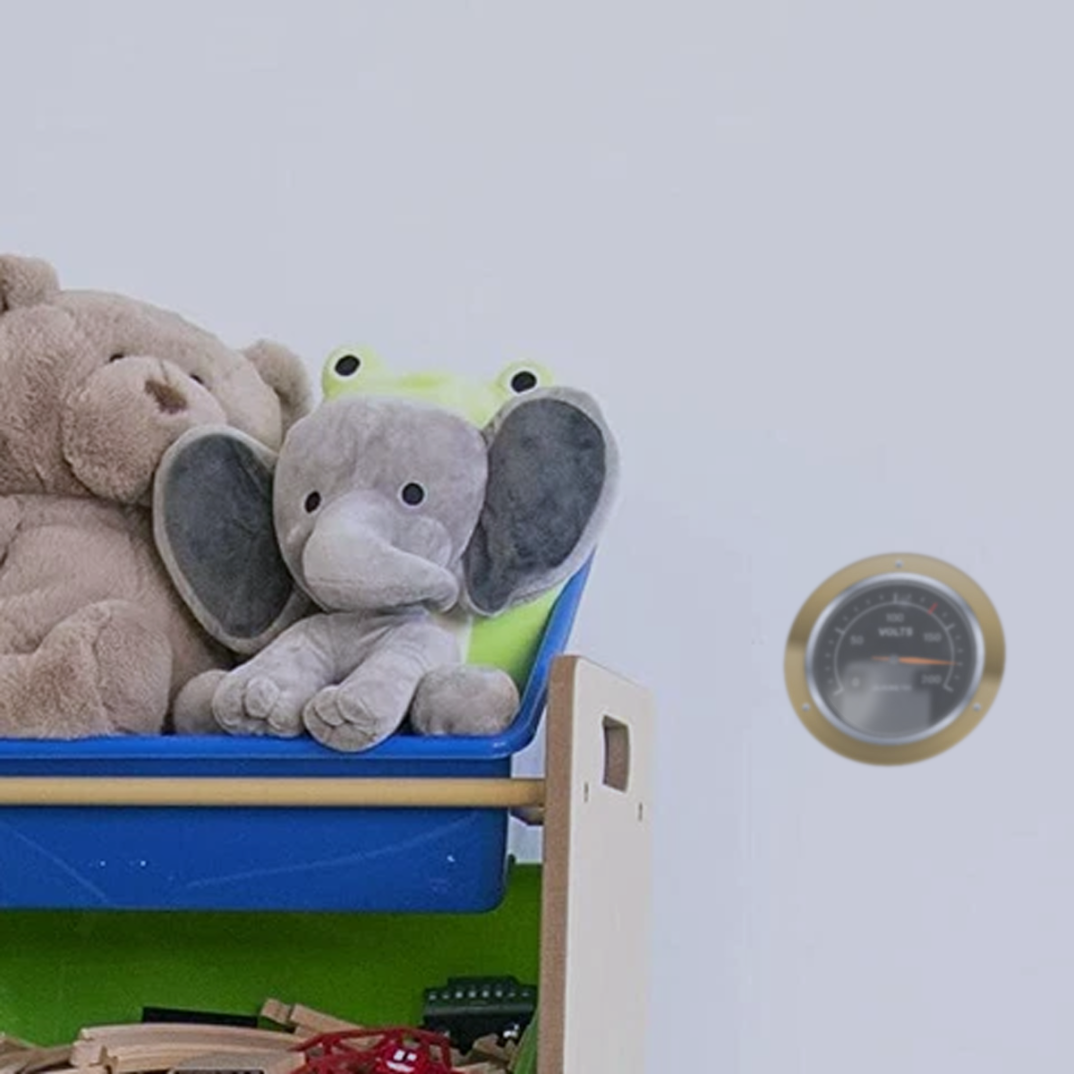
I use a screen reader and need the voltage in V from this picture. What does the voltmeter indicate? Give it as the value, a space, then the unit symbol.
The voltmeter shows 180 V
